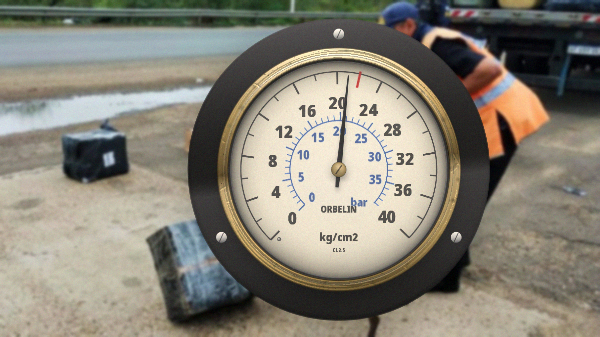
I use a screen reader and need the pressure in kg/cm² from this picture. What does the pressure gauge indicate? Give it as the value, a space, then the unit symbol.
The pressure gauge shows 21 kg/cm²
